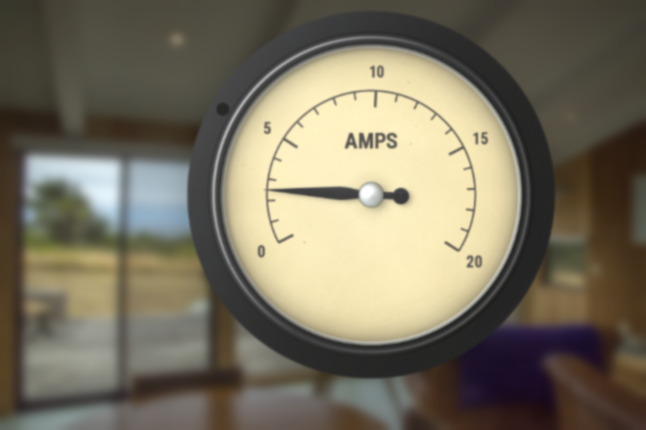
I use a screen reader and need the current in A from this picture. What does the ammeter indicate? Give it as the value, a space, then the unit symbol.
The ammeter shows 2.5 A
